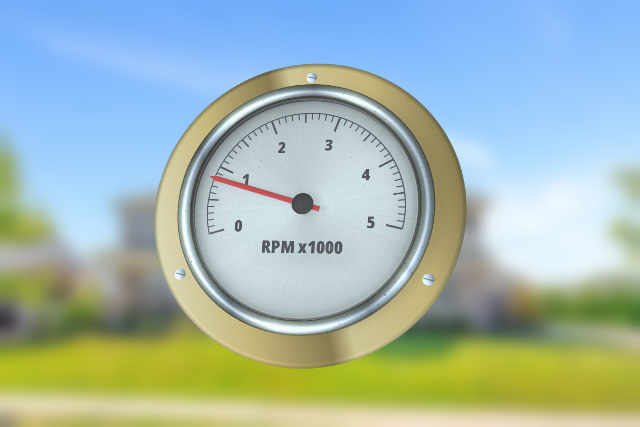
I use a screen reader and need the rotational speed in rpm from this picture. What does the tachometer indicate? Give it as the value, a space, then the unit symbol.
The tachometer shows 800 rpm
